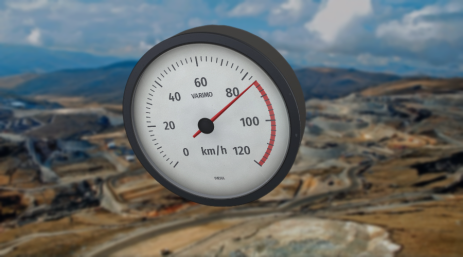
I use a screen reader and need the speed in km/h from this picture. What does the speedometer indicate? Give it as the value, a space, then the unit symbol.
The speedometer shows 84 km/h
